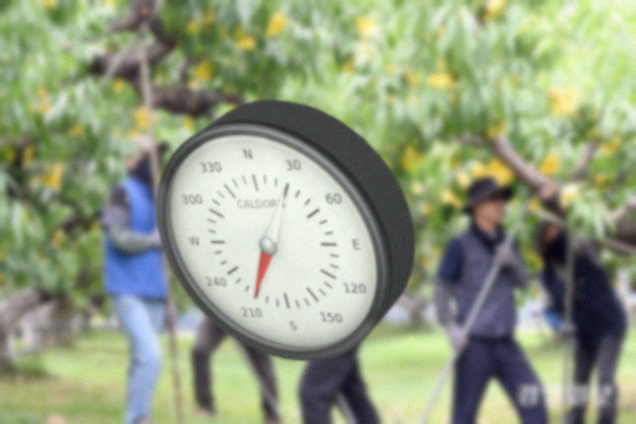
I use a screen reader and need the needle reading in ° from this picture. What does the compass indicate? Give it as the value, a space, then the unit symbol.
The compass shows 210 °
